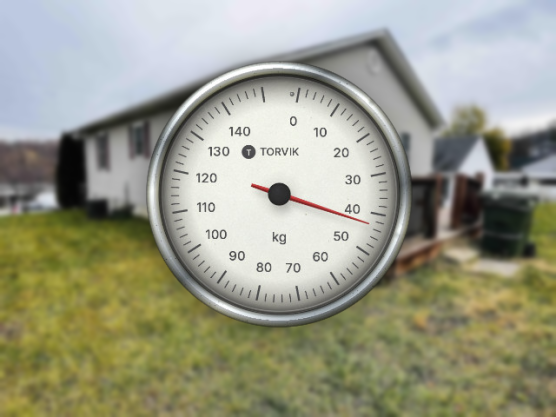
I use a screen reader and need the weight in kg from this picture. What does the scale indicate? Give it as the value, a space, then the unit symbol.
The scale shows 43 kg
